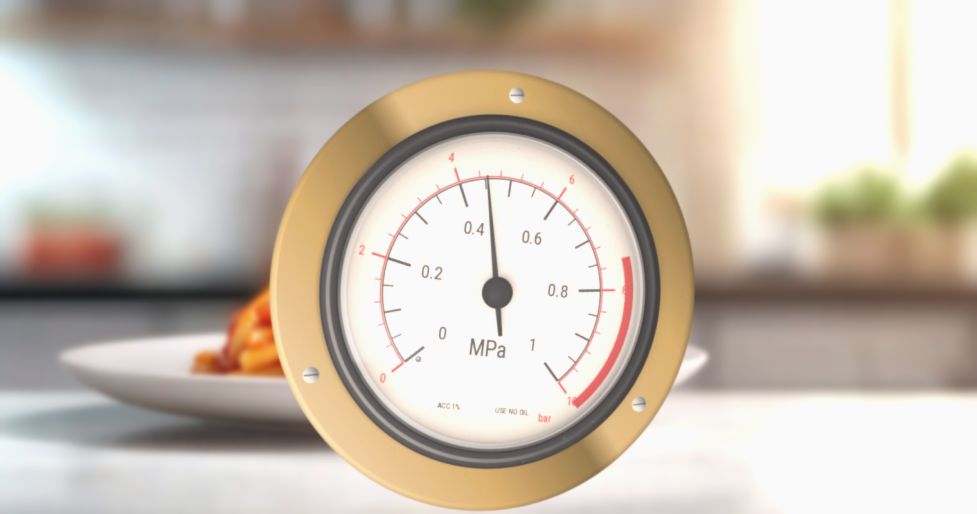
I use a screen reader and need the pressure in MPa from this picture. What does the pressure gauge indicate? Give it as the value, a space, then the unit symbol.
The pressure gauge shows 0.45 MPa
